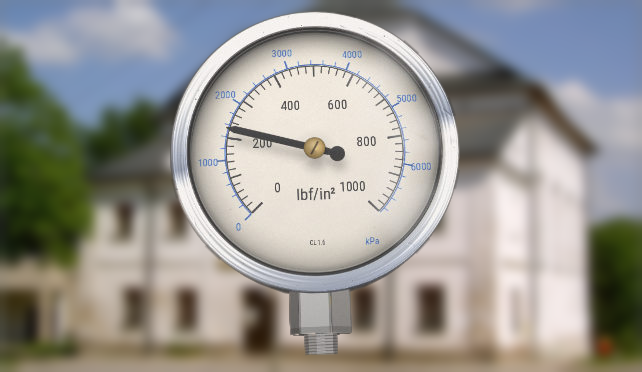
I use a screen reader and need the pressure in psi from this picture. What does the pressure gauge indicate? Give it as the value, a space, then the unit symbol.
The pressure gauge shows 220 psi
